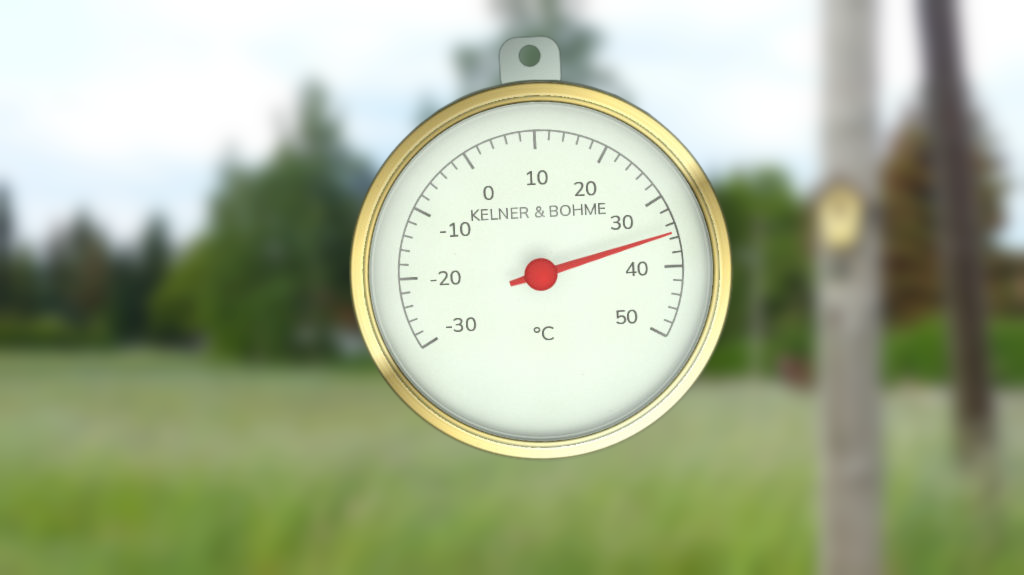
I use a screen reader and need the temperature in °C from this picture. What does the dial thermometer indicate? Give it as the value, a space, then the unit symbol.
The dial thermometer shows 35 °C
